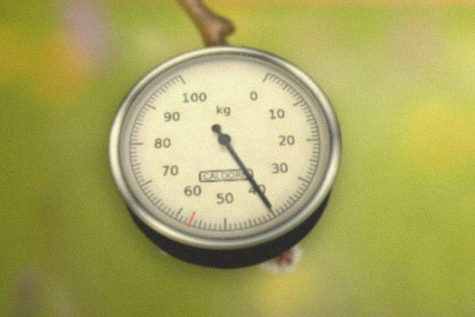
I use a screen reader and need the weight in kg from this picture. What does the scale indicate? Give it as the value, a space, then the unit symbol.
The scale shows 40 kg
